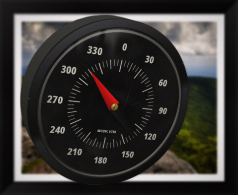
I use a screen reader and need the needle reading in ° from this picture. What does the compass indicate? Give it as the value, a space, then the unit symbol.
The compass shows 315 °
